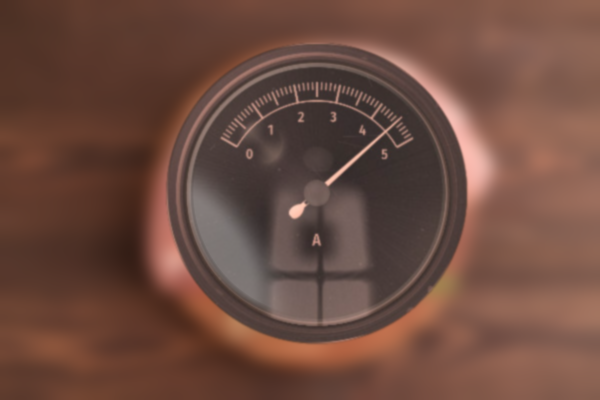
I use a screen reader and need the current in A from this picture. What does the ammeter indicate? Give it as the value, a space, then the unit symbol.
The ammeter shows 4.5 A
